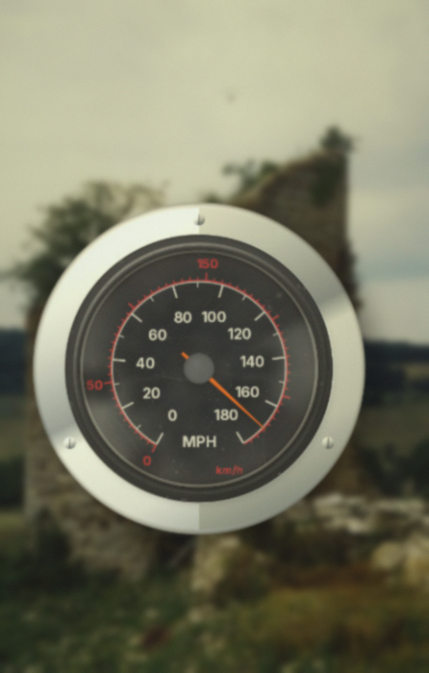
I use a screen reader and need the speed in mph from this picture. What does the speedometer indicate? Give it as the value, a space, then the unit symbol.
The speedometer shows 170 mph
